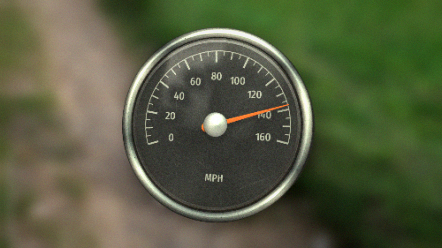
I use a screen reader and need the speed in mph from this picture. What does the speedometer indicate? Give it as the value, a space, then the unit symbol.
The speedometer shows 137.5 mph
